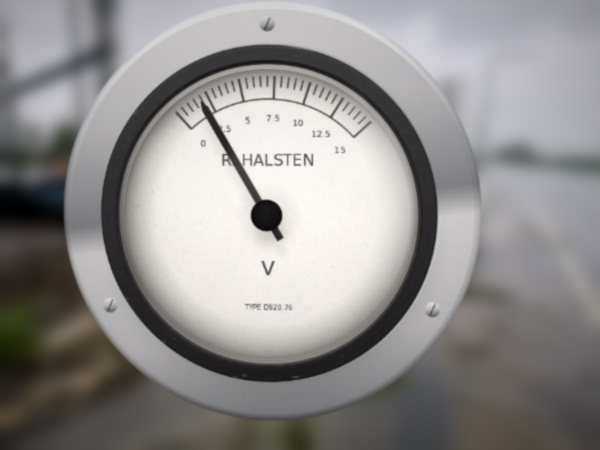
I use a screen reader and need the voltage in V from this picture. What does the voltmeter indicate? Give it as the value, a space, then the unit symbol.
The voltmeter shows 2 V
